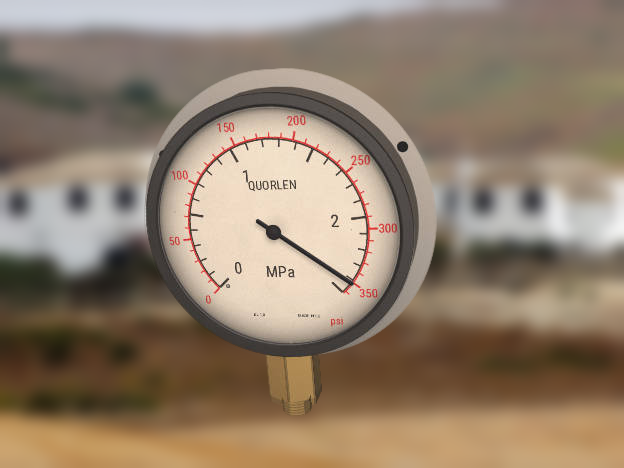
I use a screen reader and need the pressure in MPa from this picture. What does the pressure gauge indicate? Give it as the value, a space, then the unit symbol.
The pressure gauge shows 2.4 MPa
